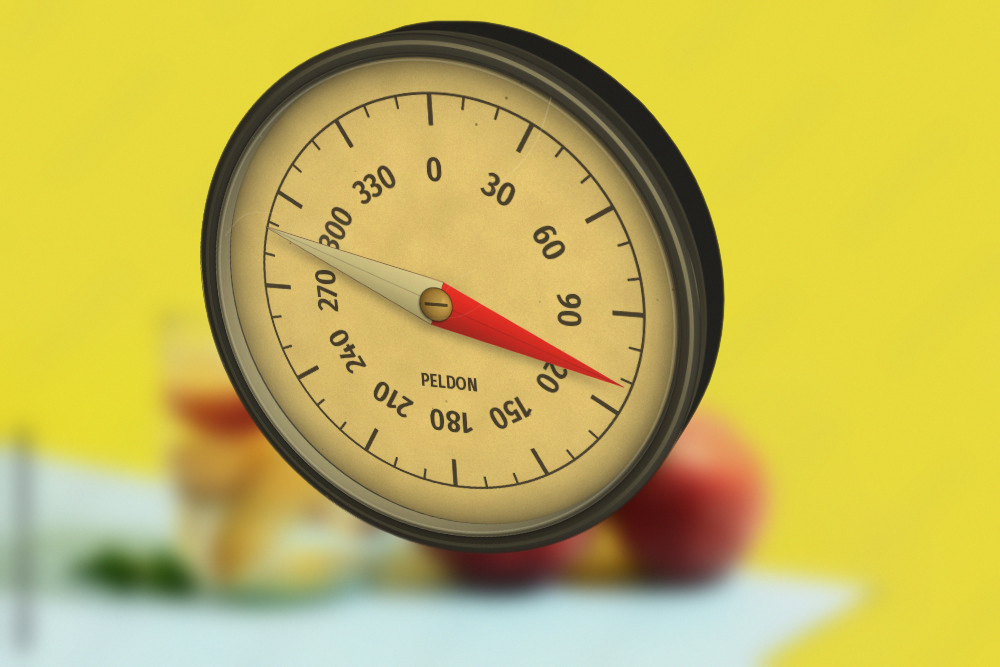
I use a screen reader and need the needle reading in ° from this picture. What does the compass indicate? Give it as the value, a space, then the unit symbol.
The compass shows 110 °
